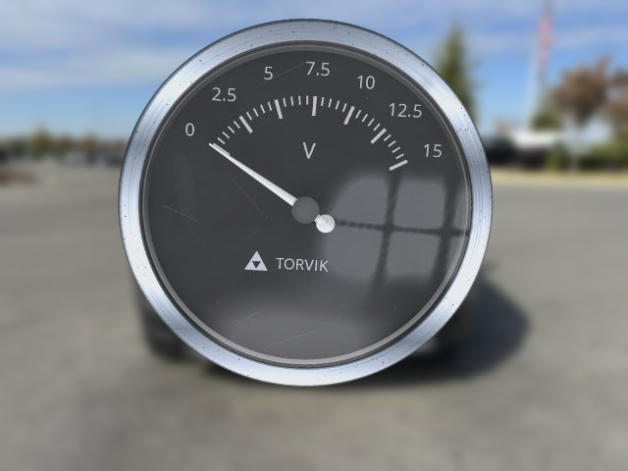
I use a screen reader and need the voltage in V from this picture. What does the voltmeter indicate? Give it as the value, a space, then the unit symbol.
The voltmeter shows 0 V
